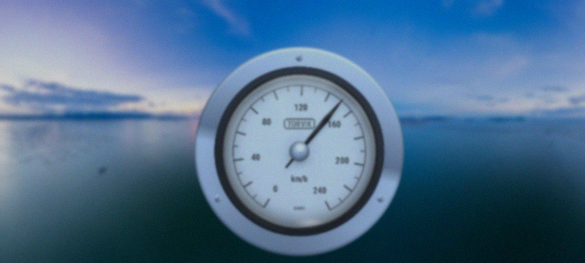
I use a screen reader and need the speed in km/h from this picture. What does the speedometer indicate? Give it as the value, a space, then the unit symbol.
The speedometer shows 150 km/h
